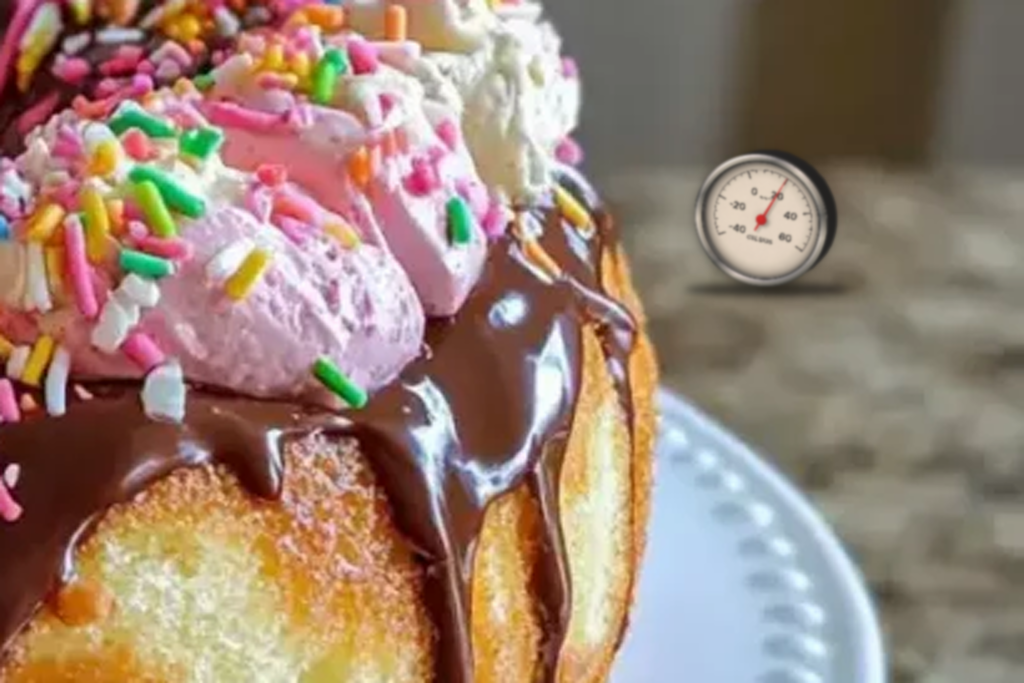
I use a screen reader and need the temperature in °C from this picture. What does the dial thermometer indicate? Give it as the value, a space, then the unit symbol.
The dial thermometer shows 20 °C
